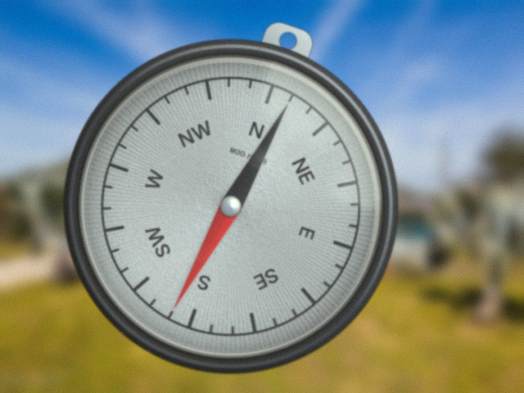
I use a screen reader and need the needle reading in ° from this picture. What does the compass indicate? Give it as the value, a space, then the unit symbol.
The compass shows 190 °
